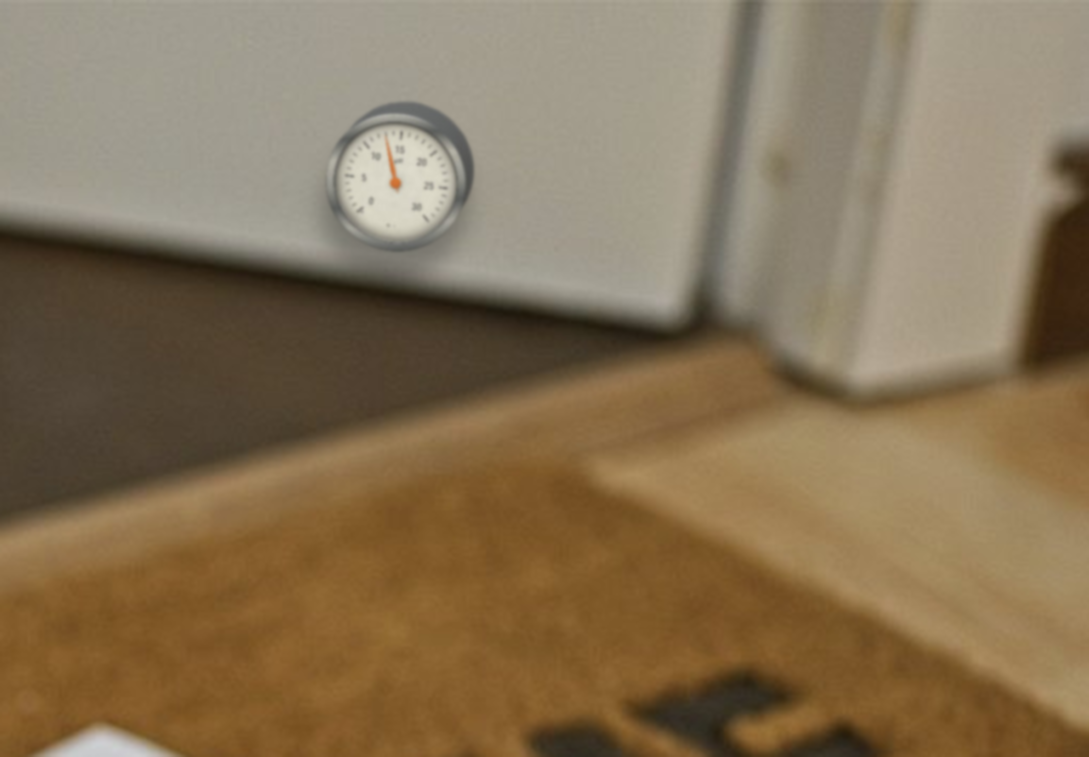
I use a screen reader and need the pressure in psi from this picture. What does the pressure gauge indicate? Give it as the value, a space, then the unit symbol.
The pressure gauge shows 13 psi
